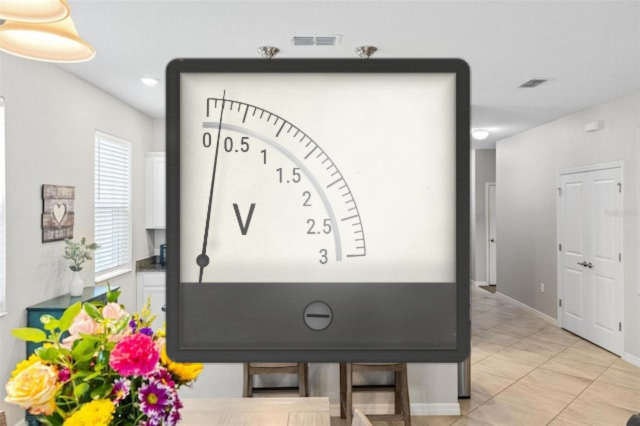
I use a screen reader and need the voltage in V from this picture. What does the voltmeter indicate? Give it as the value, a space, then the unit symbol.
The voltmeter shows 0.2 V
